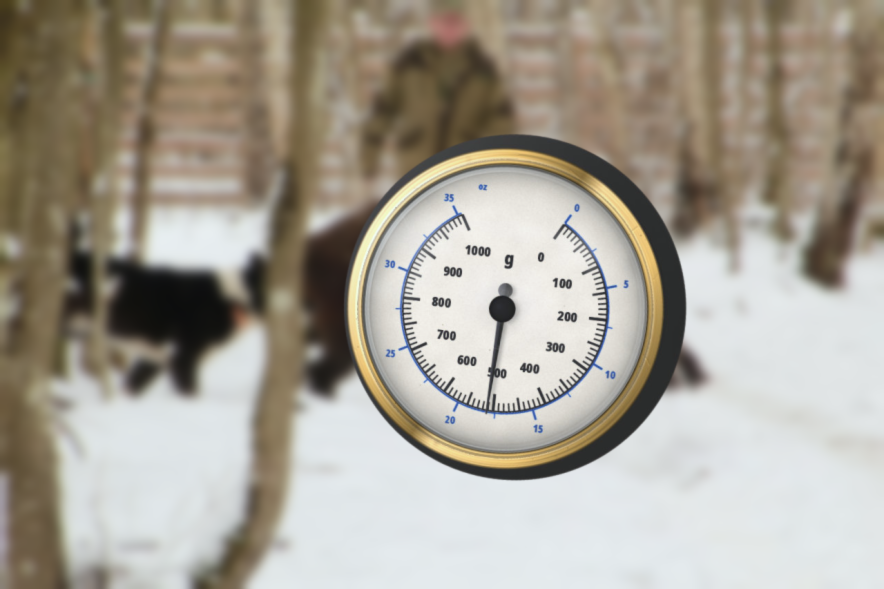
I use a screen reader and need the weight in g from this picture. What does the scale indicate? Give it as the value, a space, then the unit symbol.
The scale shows 510 g
